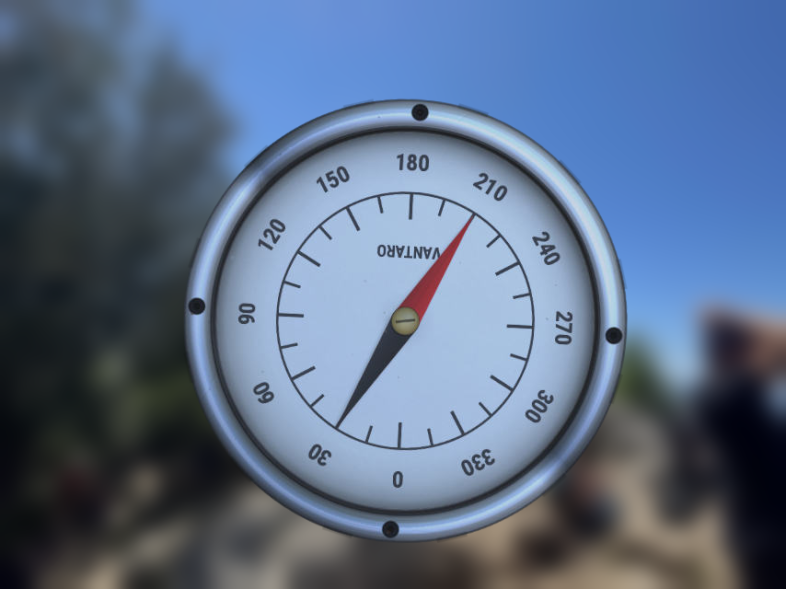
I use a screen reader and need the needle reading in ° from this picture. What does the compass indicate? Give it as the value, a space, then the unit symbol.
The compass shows 210 °
